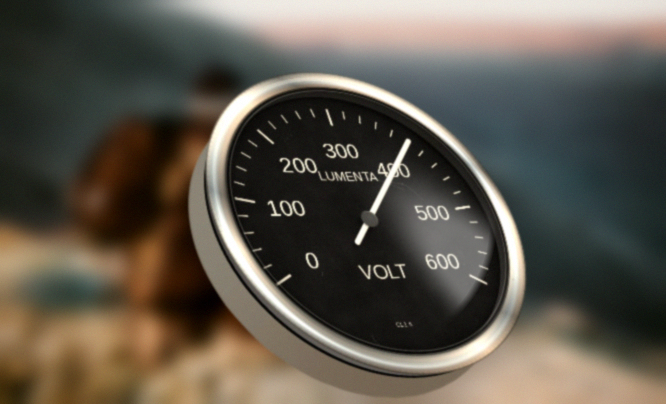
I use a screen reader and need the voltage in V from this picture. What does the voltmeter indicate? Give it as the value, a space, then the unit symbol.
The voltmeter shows 400 V
